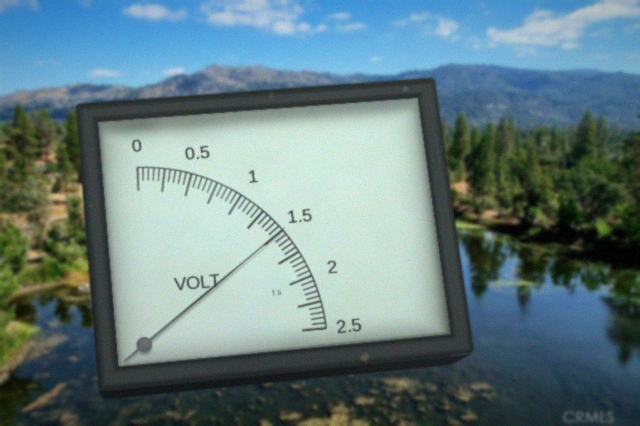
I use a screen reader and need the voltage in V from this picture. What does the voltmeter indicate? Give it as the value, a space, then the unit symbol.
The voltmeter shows 1.5 V
